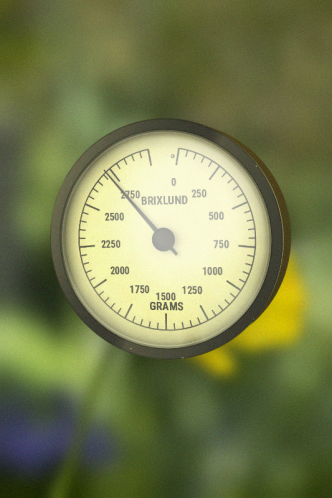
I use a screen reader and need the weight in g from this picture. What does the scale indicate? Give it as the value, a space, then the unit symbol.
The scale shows 2725 g
